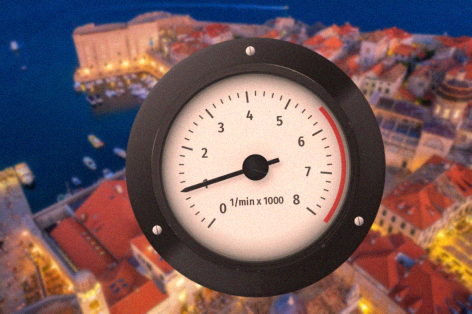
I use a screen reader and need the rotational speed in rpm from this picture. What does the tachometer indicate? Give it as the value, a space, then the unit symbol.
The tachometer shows 1000 rpm
